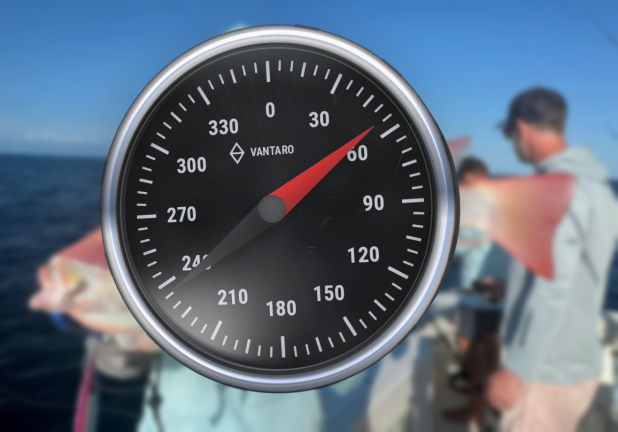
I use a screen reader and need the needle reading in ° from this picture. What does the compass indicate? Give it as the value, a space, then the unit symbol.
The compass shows 55 °
